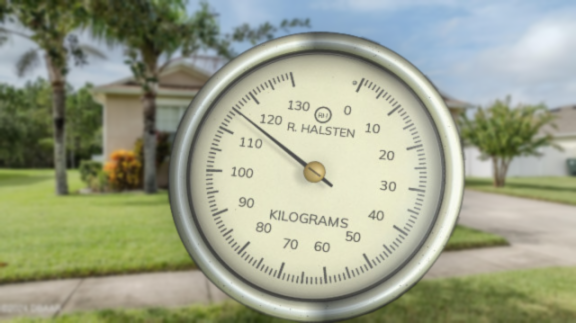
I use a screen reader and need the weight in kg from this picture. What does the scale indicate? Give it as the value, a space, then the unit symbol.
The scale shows 115 kg
